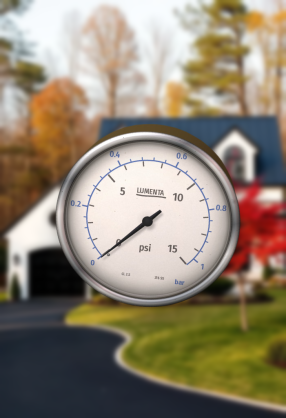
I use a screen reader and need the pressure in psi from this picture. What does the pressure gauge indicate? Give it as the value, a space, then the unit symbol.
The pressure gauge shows 0 psi
